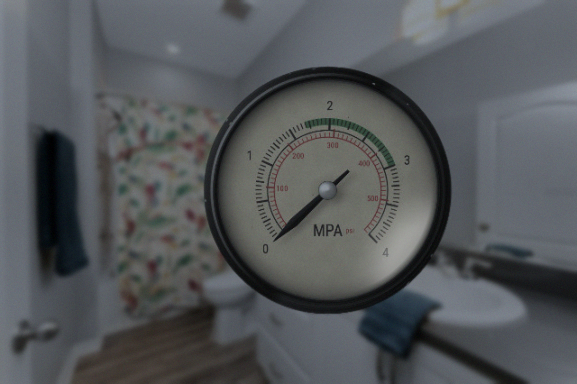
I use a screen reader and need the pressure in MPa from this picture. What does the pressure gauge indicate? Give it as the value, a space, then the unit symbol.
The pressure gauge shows 0 MPa
